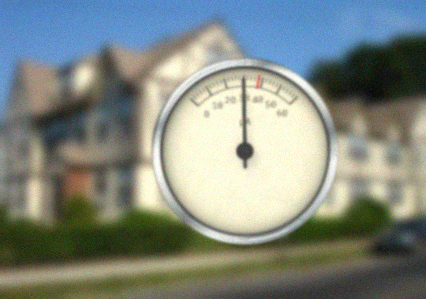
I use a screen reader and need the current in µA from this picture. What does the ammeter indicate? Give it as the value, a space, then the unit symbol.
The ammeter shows 30 µA
